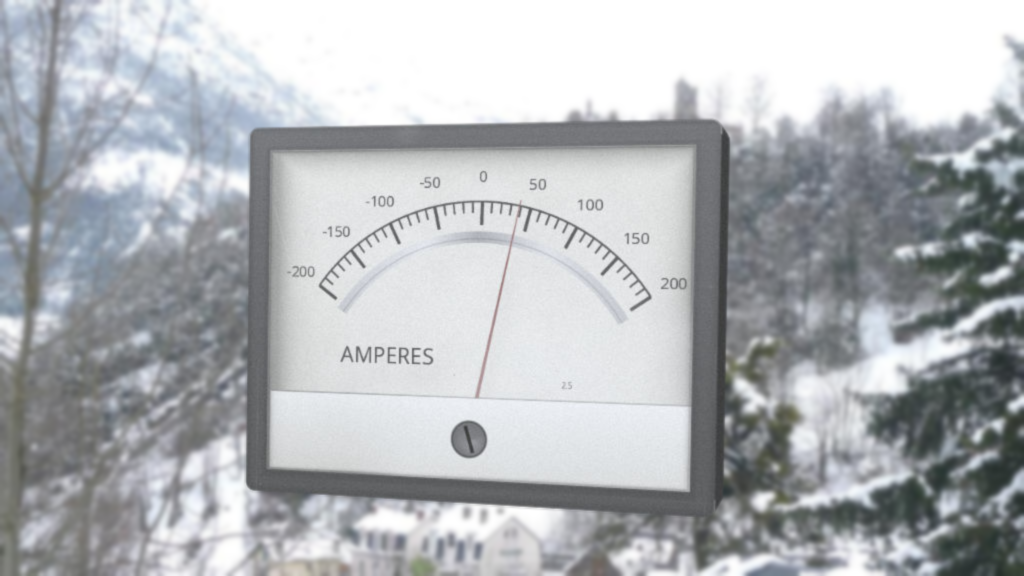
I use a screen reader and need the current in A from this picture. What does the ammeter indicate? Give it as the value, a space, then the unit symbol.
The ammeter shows 40 A
